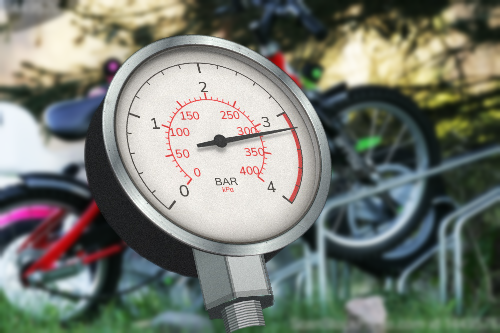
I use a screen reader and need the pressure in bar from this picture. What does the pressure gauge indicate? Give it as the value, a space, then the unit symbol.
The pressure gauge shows 3.2 bar
